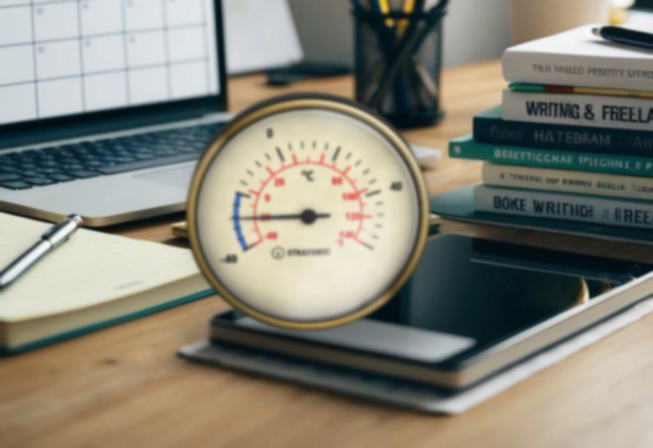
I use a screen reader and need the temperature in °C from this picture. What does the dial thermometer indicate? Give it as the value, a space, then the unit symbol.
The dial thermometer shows -28 °C
